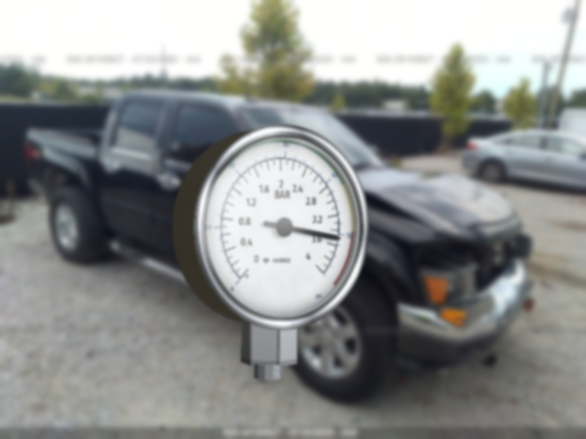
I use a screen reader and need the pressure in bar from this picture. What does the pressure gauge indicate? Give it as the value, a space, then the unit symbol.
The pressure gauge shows 3.5 bar
